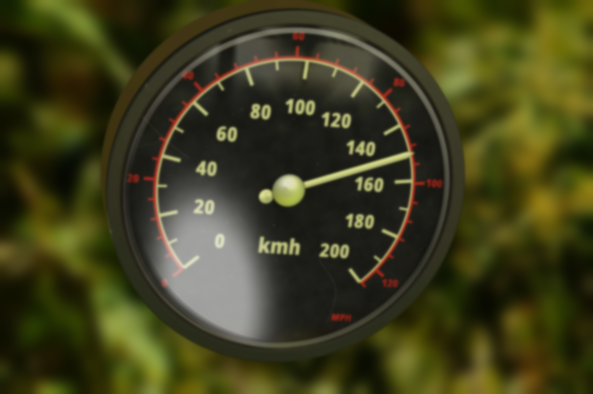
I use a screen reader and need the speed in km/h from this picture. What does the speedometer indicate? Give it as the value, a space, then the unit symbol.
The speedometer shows 150 km/h
